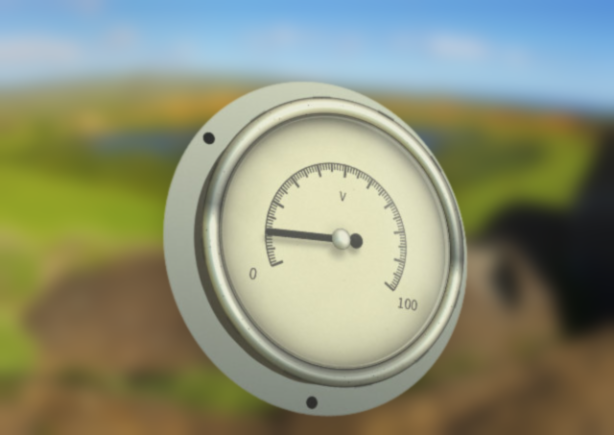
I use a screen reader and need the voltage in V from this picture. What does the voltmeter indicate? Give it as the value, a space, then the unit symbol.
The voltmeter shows 10 V
